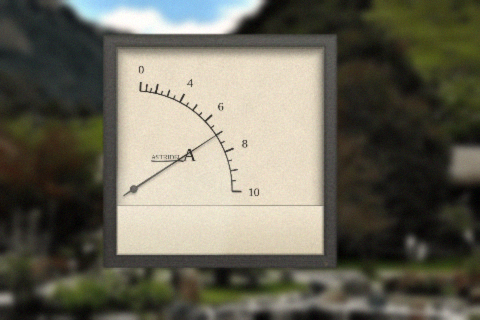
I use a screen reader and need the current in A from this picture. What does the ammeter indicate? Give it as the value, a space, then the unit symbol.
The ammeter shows 7 A
